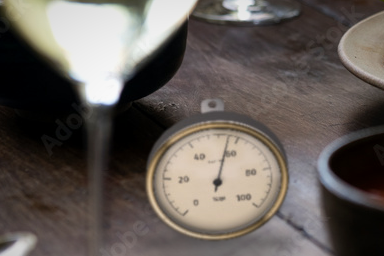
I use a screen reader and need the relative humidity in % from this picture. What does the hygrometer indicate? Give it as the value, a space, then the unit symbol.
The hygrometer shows 56 %
